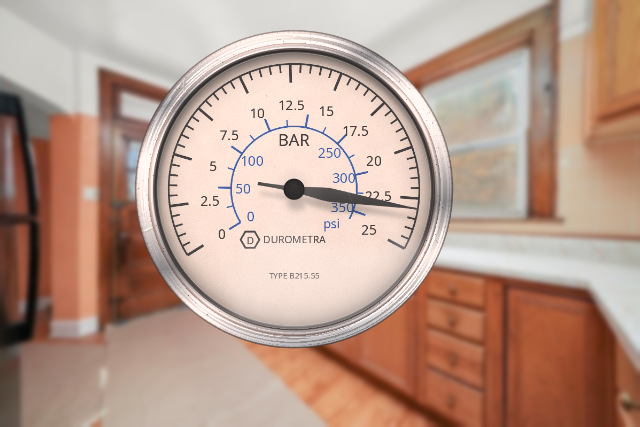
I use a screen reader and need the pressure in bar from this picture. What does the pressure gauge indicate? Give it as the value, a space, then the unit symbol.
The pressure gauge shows 23 bar
